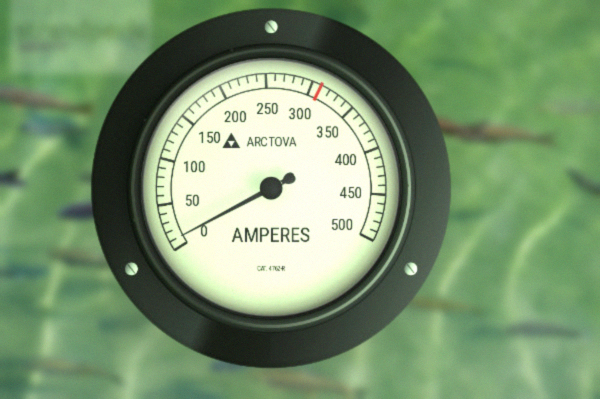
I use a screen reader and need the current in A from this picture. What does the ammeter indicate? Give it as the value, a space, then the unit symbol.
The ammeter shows 10 A
